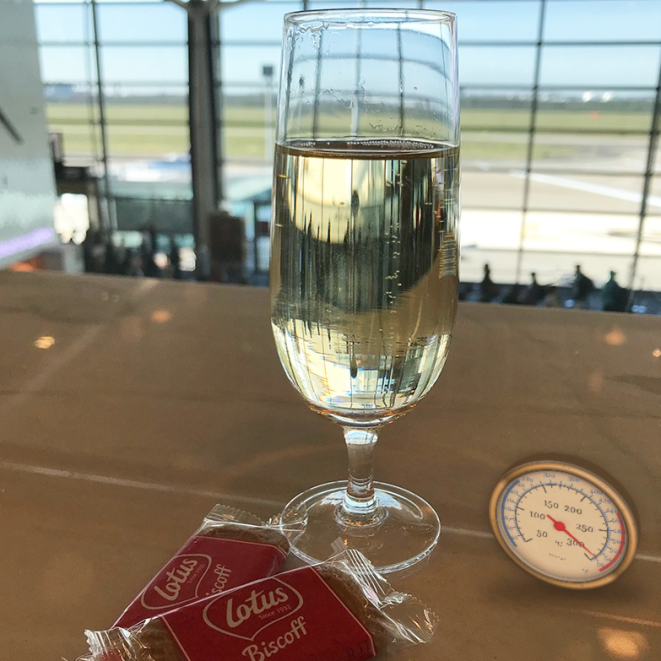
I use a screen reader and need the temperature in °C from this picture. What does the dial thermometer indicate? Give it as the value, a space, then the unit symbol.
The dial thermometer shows 290 °C
